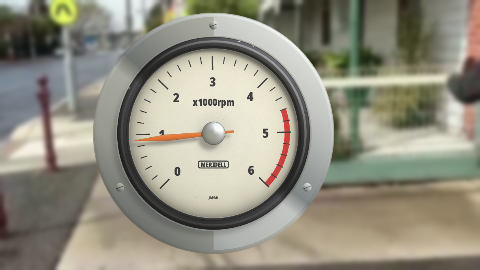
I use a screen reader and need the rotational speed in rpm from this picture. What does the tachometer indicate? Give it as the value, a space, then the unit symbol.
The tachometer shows 900 rpm
